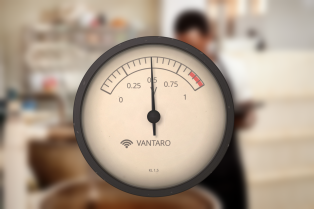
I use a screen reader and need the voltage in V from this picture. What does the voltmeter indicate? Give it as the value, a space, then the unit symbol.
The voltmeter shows 0.5 V
